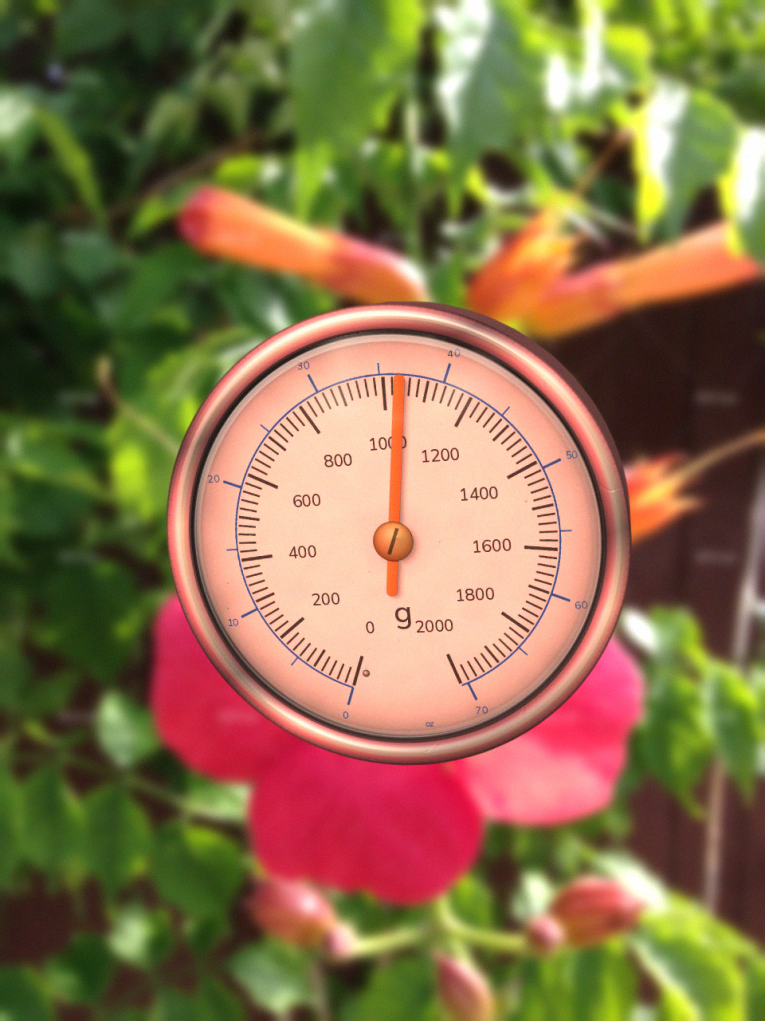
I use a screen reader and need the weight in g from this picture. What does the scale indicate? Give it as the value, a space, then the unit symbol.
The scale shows 1040 g
